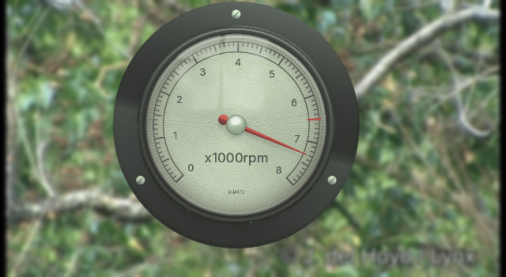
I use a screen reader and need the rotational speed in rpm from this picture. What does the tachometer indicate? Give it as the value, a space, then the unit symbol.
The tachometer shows 7300 rpm
